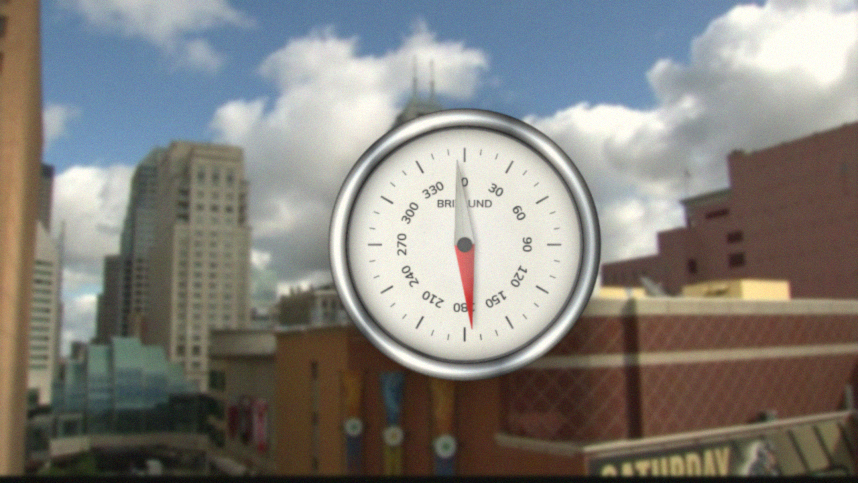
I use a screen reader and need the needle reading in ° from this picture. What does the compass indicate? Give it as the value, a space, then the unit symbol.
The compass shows 175 °
